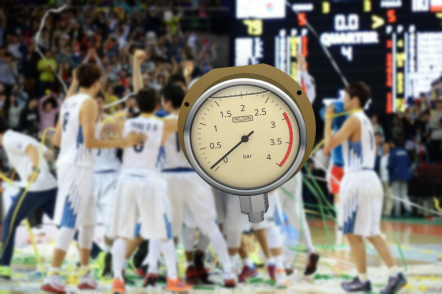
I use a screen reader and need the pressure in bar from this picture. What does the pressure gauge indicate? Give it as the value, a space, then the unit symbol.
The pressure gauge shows 0.1 bar
